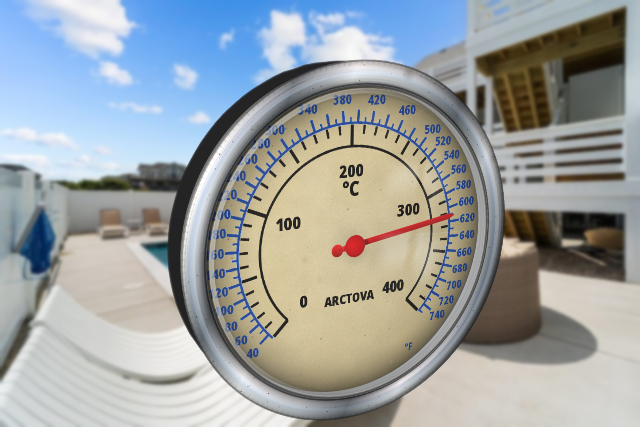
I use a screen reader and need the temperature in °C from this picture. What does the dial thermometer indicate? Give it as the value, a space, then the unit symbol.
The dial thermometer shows 320 °C
